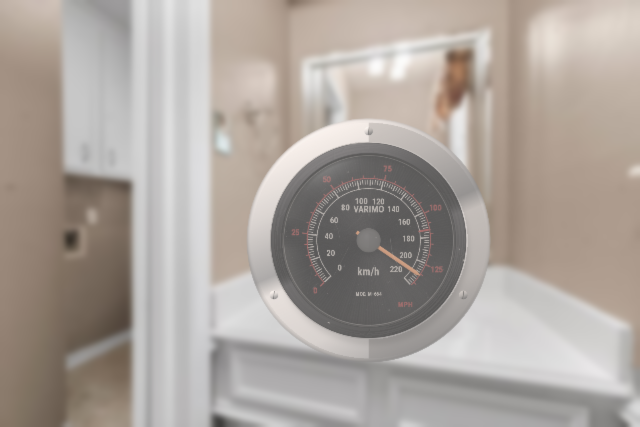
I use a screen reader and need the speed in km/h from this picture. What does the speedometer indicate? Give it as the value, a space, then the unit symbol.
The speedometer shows 210 km/h
